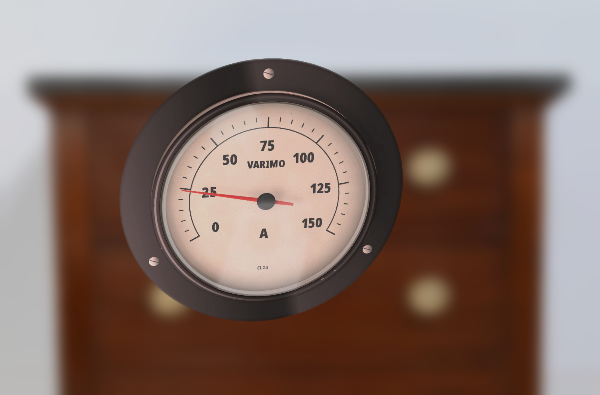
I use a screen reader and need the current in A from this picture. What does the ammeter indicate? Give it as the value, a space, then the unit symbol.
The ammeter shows 25 A
